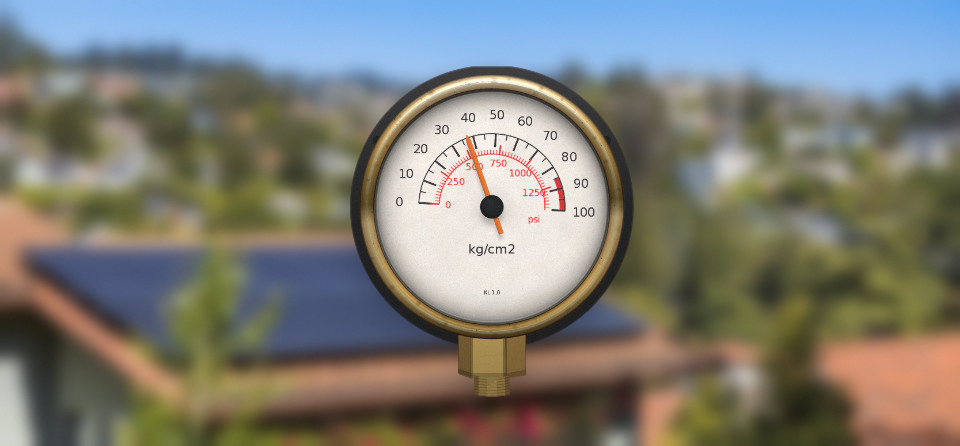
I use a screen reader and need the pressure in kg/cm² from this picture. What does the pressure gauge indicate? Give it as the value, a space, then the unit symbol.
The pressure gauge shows 37.5 kg/cm²
